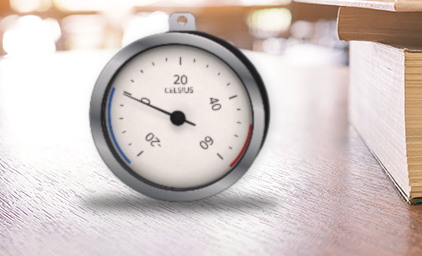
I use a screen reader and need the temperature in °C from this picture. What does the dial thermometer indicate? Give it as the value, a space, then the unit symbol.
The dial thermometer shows 0 °C
